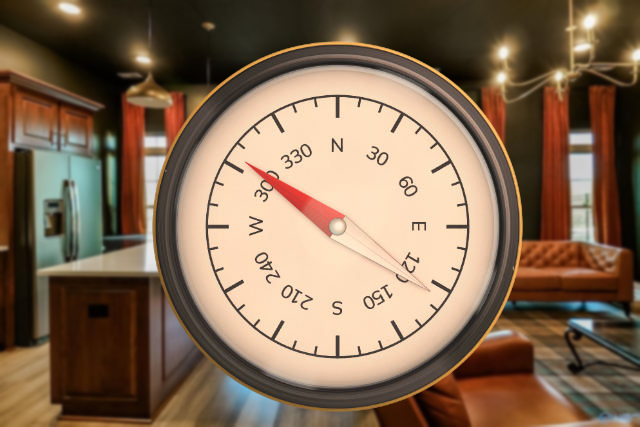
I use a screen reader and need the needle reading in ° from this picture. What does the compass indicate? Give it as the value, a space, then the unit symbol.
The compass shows 305 °
